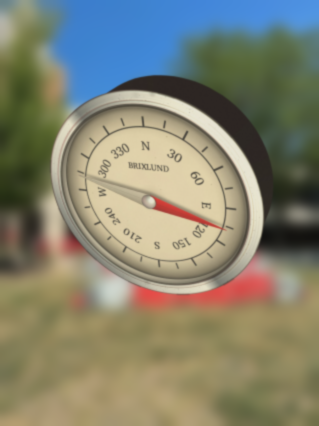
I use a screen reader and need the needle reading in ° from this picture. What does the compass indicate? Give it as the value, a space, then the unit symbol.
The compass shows 105 °
